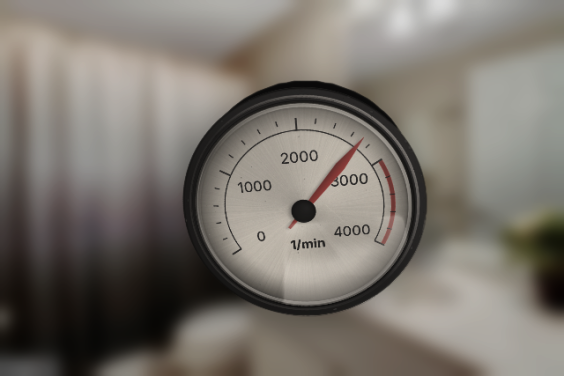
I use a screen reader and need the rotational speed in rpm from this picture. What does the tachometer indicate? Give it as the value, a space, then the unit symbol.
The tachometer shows 2700 rpm
